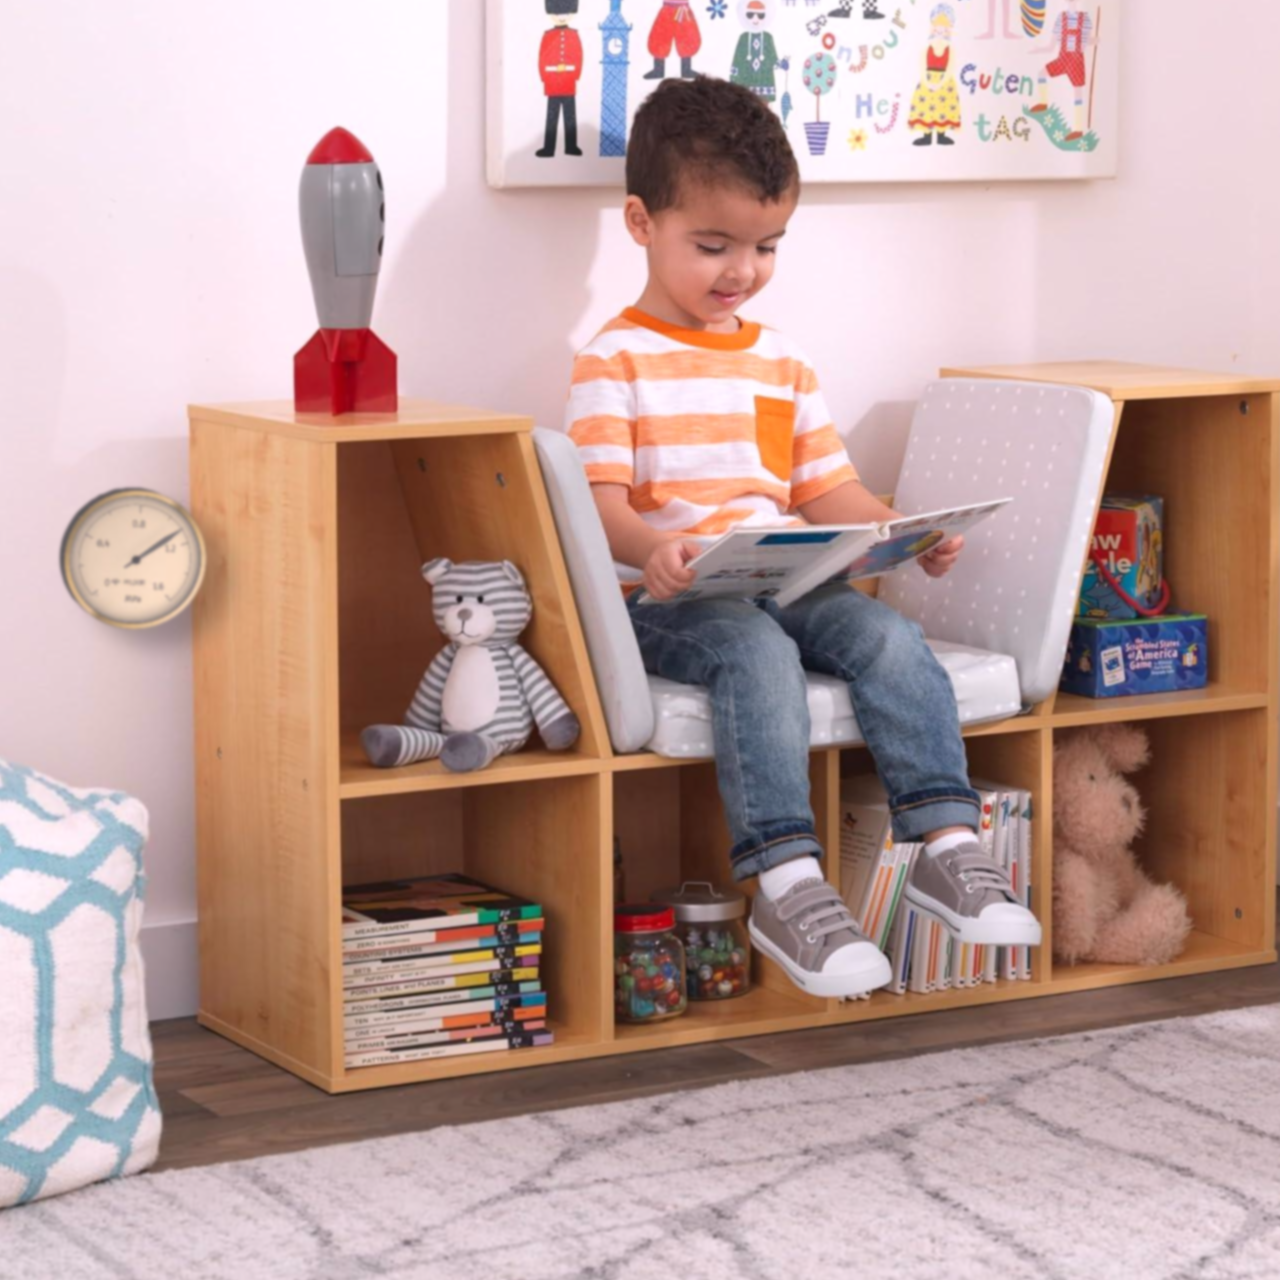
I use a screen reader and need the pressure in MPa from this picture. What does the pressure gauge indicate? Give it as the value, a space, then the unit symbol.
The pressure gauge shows 1.1 MPa
